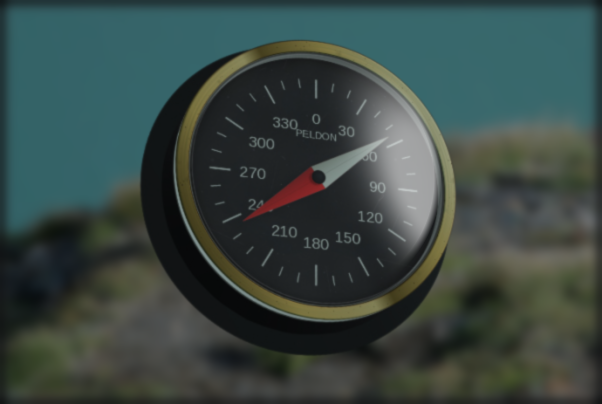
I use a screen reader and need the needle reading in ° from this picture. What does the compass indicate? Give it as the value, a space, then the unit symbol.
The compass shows 235 °
